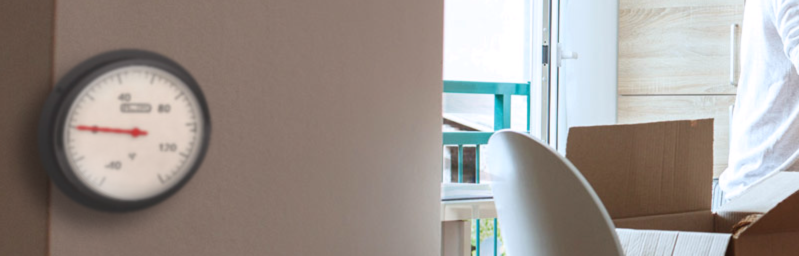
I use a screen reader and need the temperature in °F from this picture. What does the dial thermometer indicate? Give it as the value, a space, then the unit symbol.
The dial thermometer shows 0 °F
